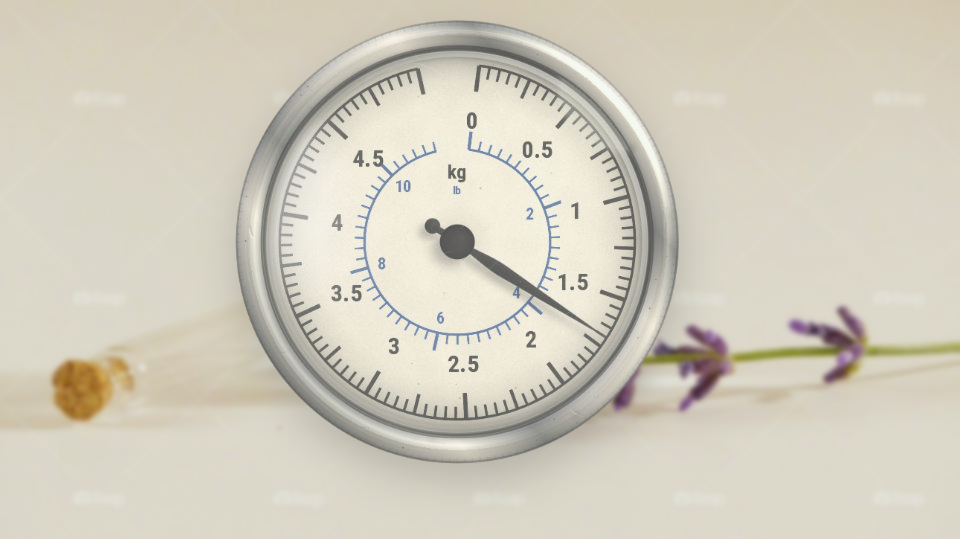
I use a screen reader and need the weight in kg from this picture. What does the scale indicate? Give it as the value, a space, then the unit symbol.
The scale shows 1.7 kg
